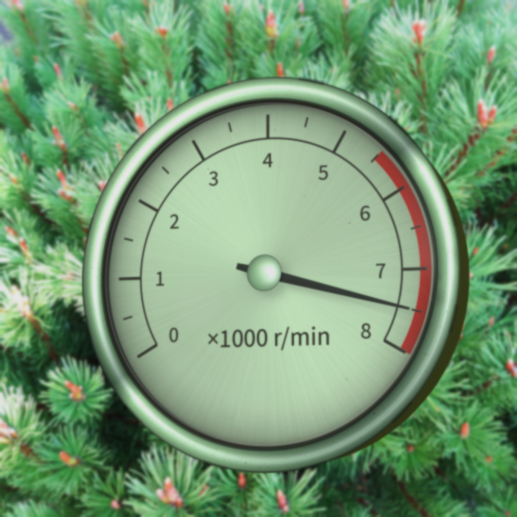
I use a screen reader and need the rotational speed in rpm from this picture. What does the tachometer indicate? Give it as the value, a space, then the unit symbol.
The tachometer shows 7500 rpm
